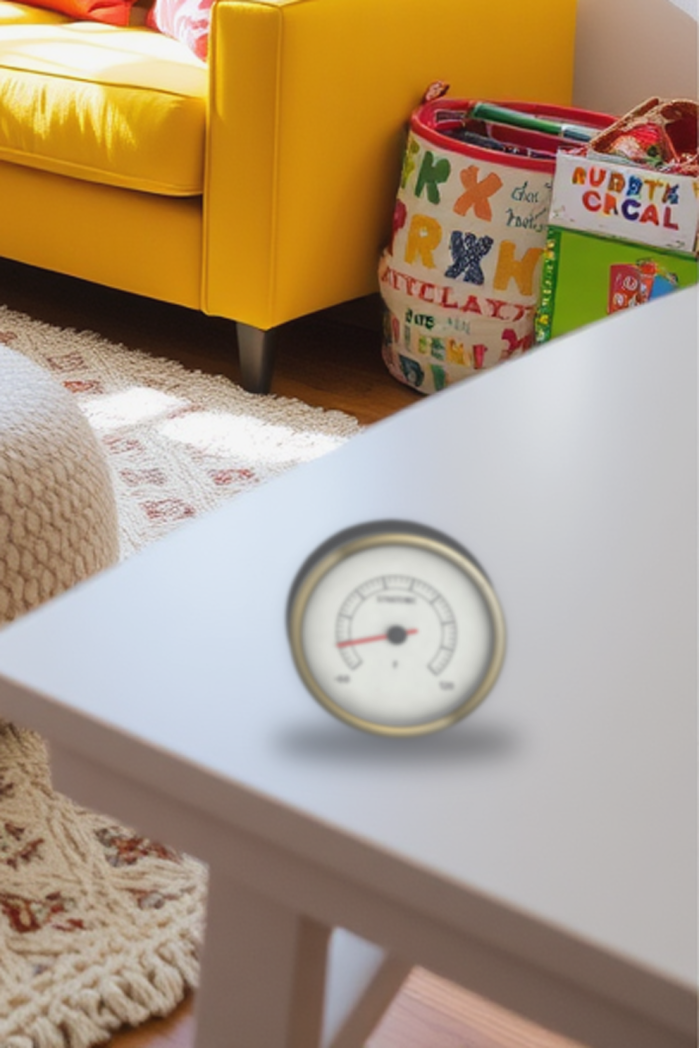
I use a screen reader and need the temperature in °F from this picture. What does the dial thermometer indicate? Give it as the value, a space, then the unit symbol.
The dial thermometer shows -40 °F
